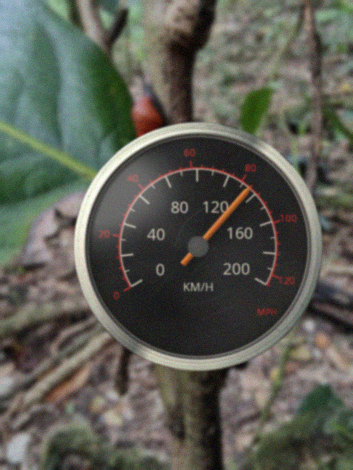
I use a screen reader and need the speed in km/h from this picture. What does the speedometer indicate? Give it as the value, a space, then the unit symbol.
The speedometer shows 135 km/h
